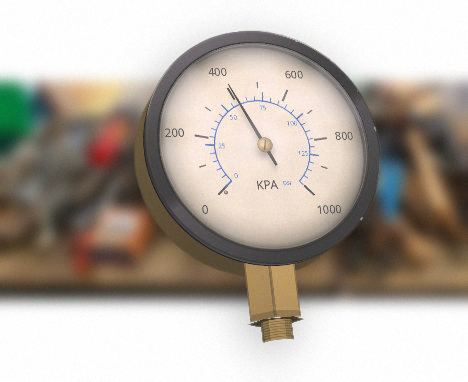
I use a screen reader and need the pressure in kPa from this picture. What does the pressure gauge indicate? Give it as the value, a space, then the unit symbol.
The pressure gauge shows 400 kPa
